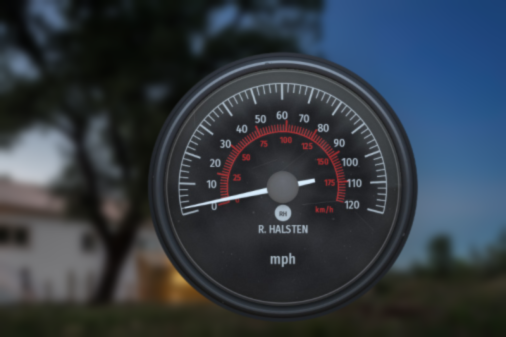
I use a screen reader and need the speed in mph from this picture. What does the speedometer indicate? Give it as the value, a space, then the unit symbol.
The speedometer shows 2 mph
